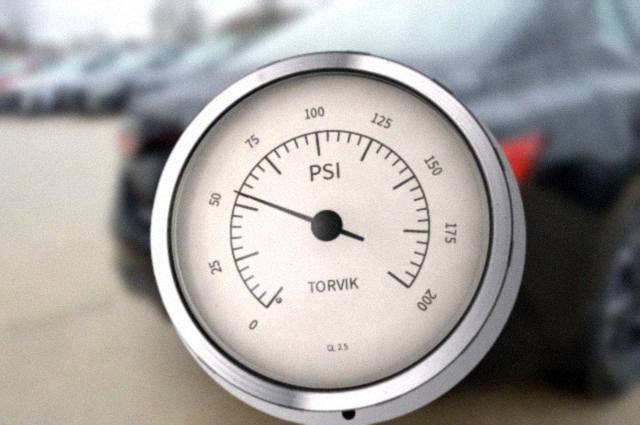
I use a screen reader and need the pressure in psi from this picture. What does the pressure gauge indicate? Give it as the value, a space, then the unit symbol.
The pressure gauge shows 55 psi
